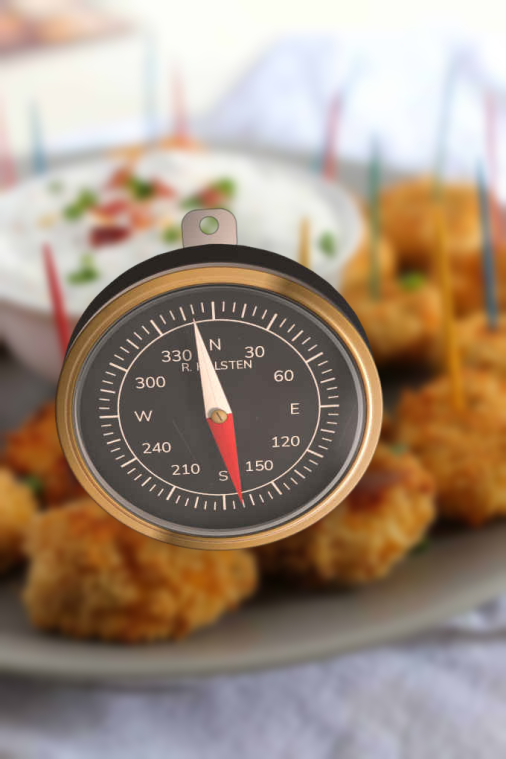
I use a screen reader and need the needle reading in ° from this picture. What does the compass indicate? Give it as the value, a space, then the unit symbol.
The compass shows 170 °
